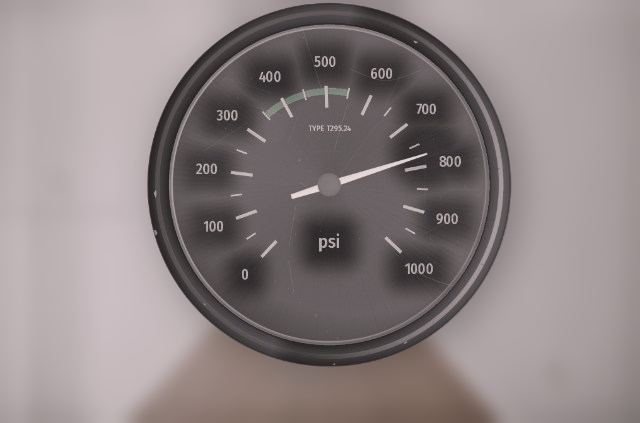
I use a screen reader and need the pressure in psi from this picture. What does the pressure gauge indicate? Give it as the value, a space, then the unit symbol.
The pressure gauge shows 775 psi
